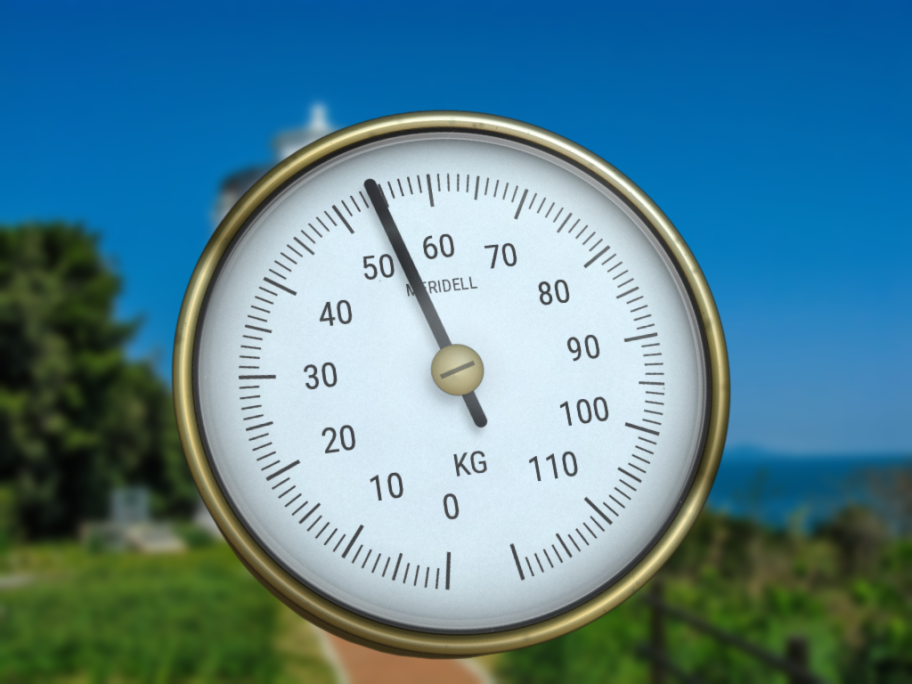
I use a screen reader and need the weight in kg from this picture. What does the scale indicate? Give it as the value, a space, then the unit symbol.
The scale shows 54 kg
